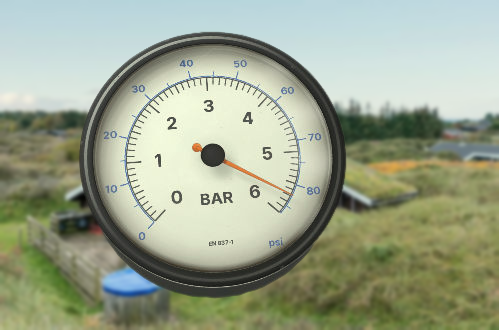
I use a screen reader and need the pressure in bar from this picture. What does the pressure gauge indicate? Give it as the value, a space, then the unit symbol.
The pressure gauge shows 5.7 bar
